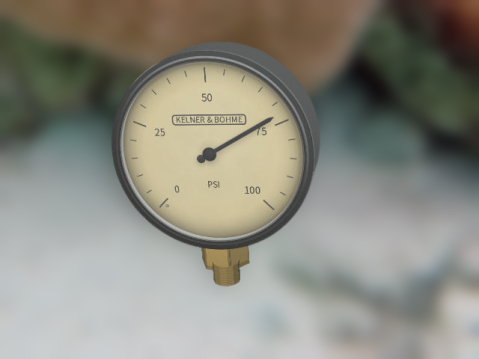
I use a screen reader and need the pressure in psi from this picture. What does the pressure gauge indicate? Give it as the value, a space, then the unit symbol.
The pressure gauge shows 72.5 psi
